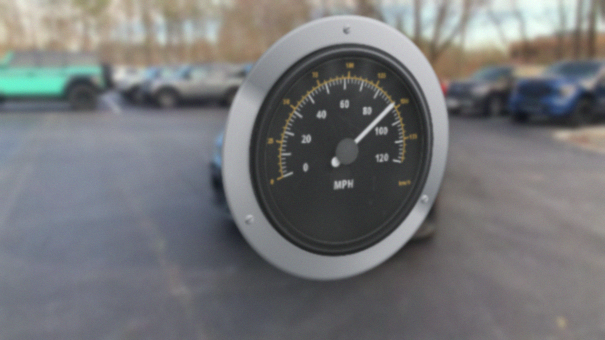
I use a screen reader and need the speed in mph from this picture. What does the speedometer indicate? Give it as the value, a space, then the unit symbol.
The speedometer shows 90 mph
